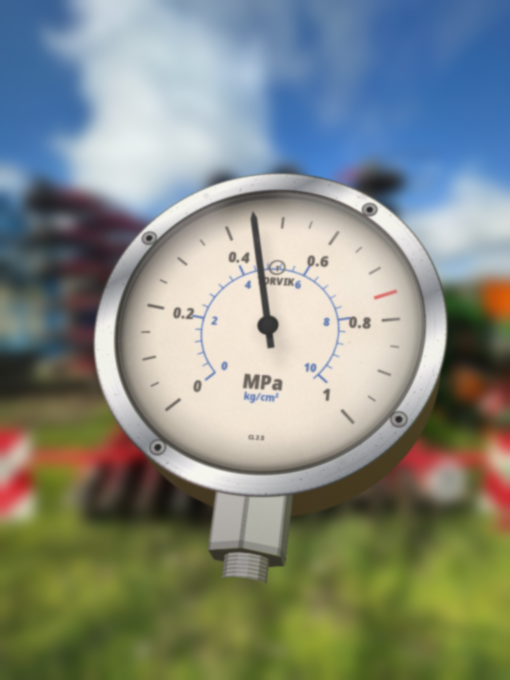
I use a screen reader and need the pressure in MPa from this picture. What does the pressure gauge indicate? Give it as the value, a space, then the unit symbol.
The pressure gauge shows 0.45 MPa
